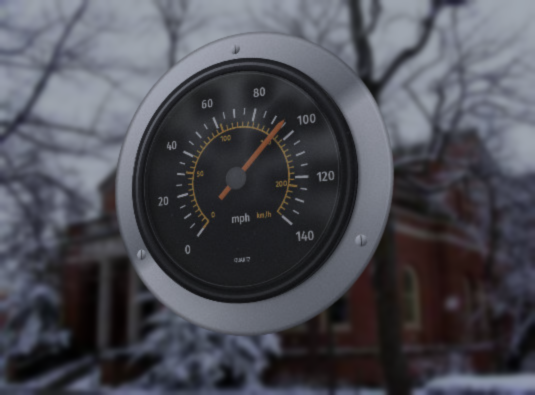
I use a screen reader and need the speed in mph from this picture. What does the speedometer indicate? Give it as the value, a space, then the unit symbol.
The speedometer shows 95 mph
